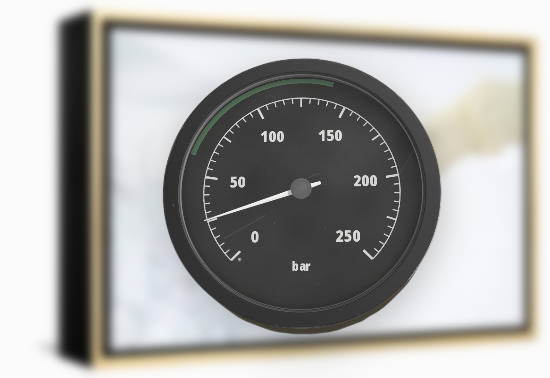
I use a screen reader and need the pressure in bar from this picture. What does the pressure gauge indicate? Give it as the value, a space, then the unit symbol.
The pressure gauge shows 25 bar
